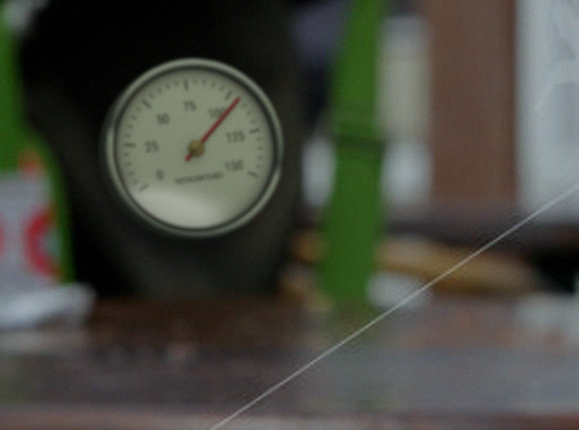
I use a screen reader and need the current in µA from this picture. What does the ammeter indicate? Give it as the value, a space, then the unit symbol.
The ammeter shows 105 µA
